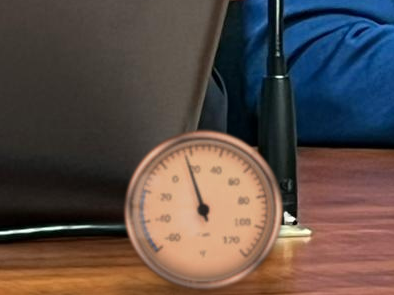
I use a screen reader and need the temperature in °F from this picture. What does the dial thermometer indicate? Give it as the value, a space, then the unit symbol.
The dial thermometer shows 16 °F
